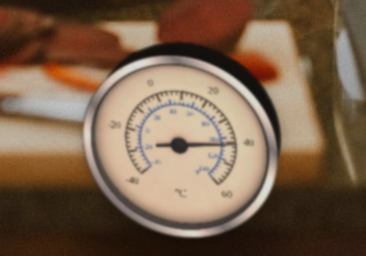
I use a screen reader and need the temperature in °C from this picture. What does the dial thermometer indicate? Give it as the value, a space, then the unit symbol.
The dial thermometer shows 40 °C
